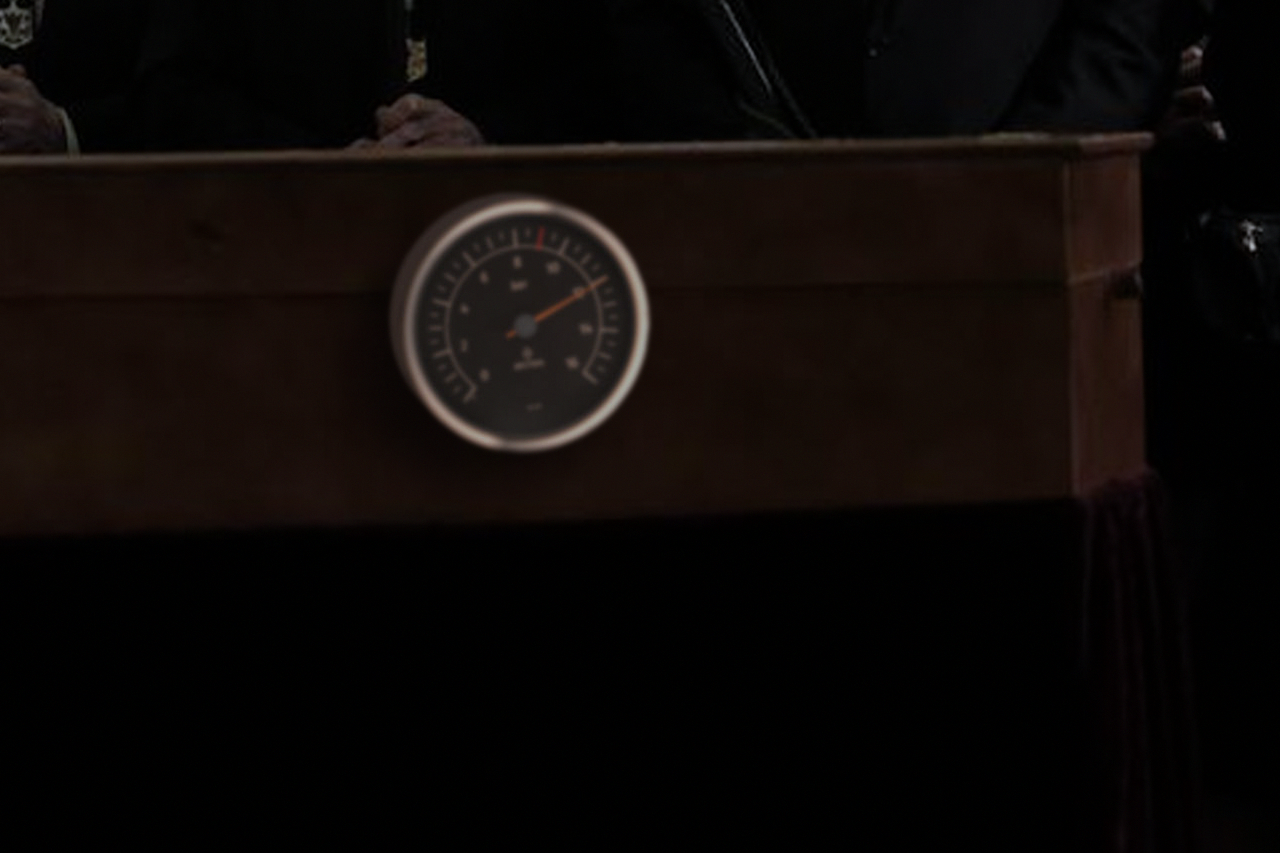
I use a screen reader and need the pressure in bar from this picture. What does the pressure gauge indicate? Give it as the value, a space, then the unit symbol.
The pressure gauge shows 12 bar
